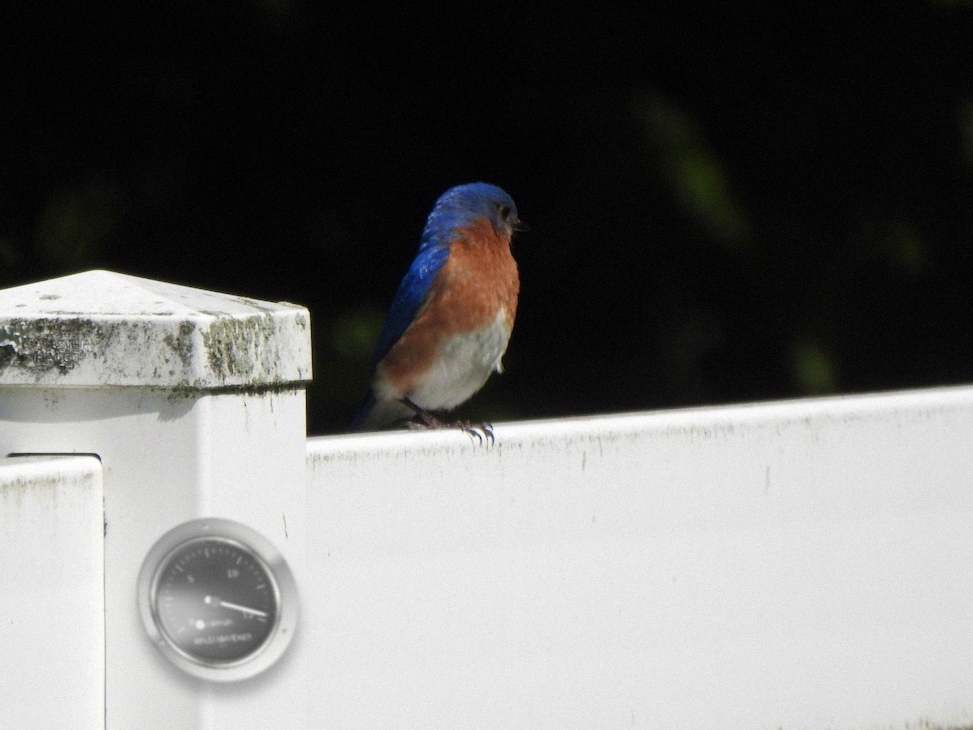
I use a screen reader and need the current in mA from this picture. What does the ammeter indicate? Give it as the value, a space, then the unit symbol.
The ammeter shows 14.5 mA
